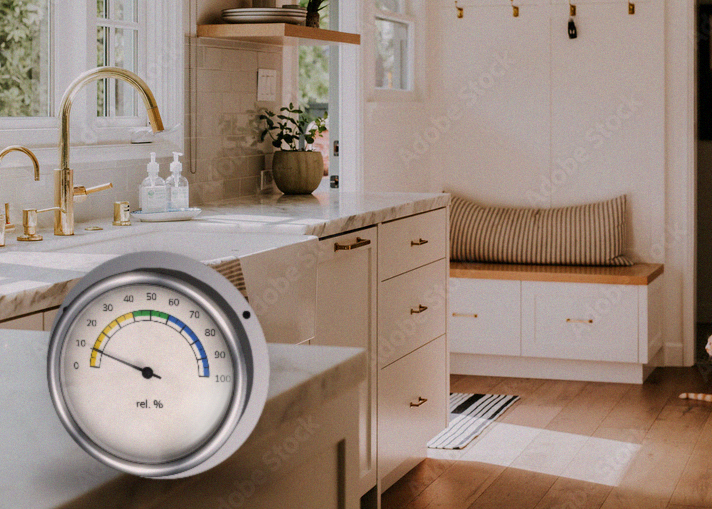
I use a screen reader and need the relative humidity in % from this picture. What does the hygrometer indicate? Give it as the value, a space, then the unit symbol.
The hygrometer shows 10 %
